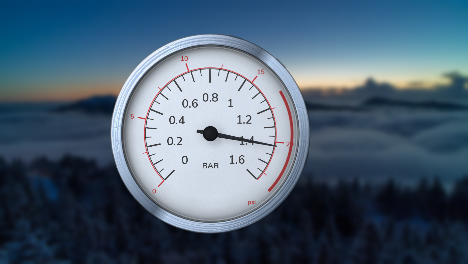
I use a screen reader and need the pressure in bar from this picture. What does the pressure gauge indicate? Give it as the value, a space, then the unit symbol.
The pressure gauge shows 1.4 bar
